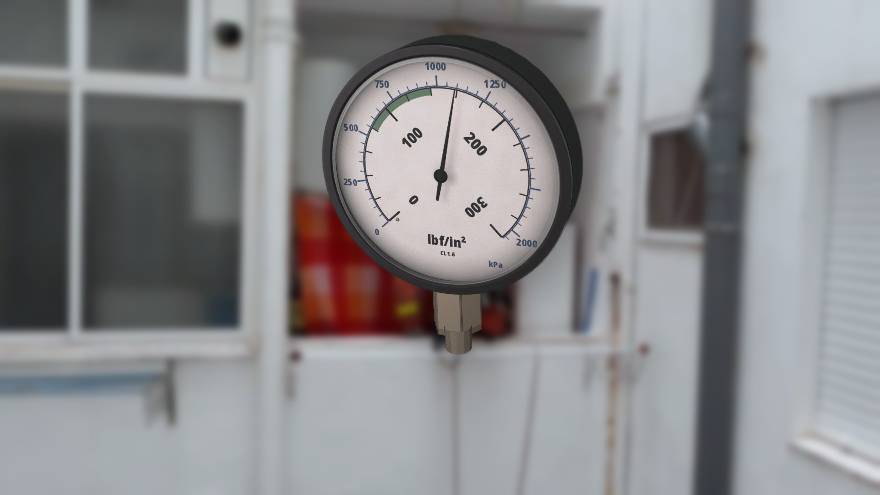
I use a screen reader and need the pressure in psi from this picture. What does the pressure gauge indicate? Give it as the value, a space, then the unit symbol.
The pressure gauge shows 160 psi
